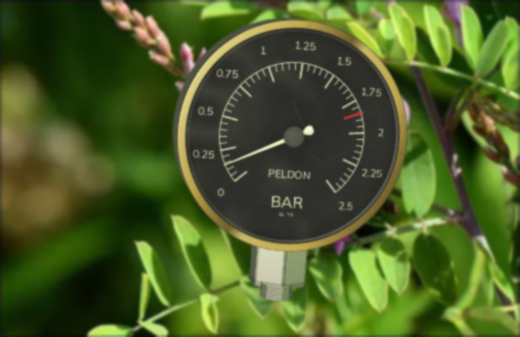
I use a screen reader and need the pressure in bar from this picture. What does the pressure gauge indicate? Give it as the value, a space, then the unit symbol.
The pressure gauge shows 0.15 bar
